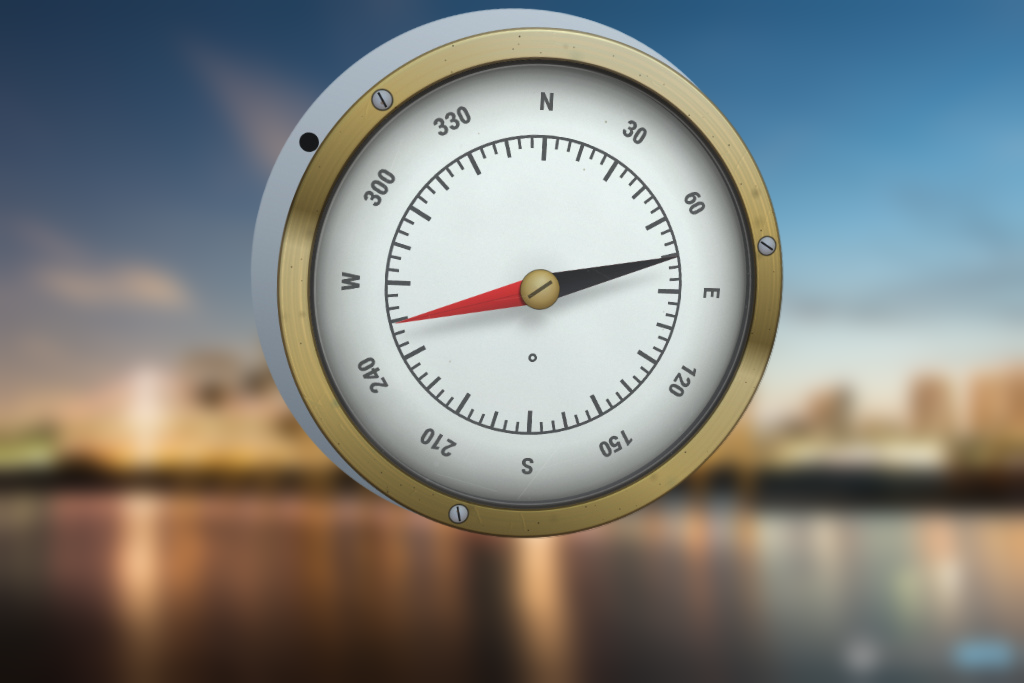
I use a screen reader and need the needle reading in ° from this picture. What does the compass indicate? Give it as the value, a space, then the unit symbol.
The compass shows 255 °
